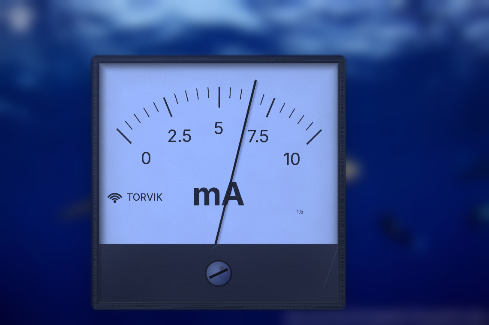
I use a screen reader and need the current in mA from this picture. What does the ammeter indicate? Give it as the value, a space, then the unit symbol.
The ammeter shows 6.5 mA
